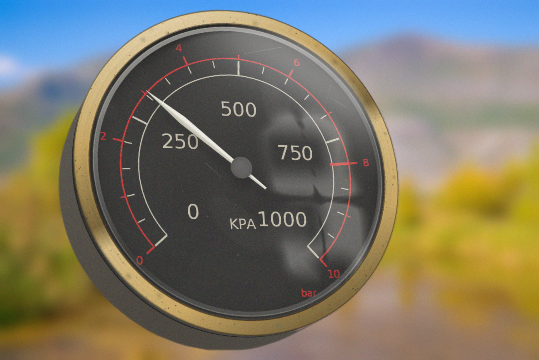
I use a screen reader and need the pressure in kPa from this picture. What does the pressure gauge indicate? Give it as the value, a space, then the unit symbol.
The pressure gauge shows 300 kPa
